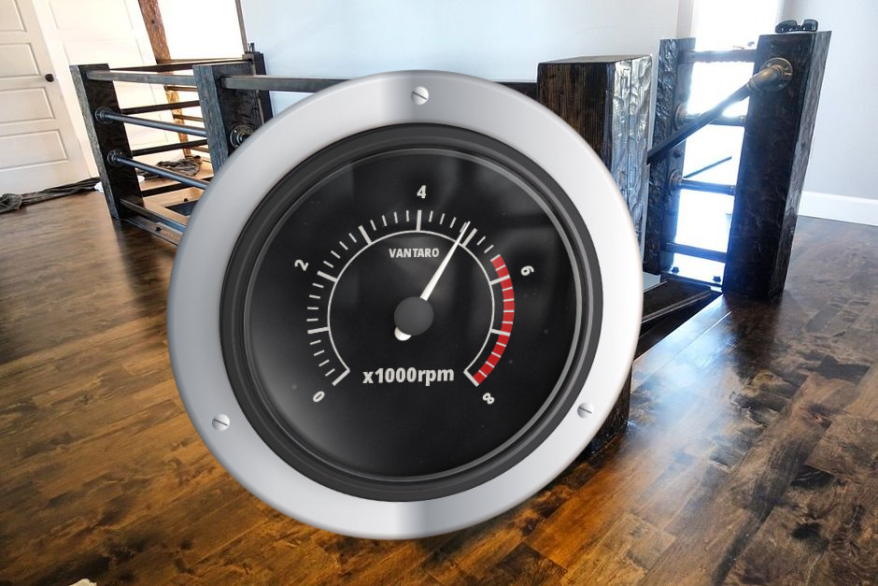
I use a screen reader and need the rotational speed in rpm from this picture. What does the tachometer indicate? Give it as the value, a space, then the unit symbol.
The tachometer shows 4800 rpm
